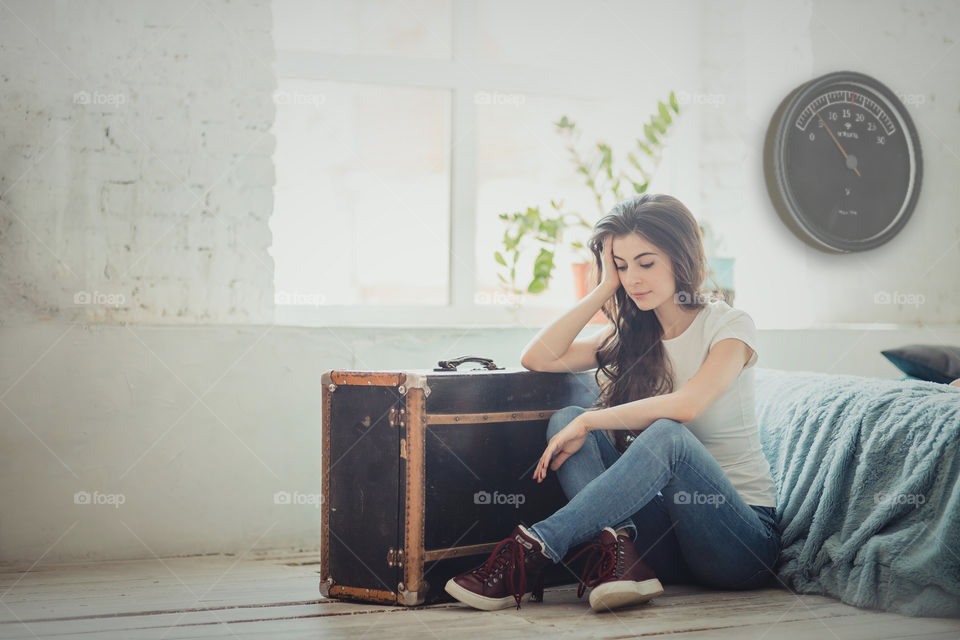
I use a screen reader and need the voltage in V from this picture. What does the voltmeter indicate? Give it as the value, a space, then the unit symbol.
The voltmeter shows 5 V
